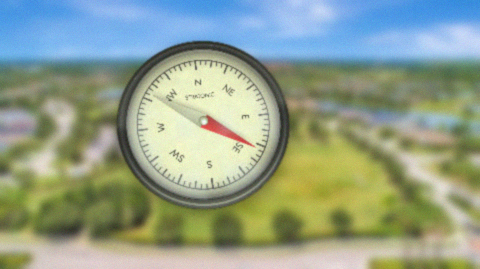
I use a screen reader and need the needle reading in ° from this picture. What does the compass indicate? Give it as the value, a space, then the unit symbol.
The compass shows 125 °
